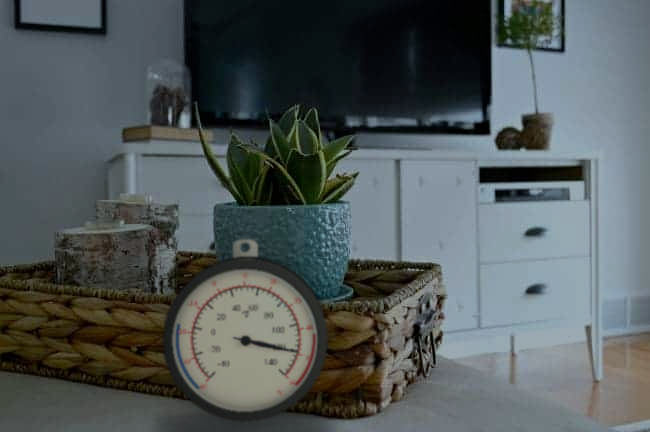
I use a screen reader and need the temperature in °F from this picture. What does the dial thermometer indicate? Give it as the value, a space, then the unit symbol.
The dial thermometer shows 120 °F
